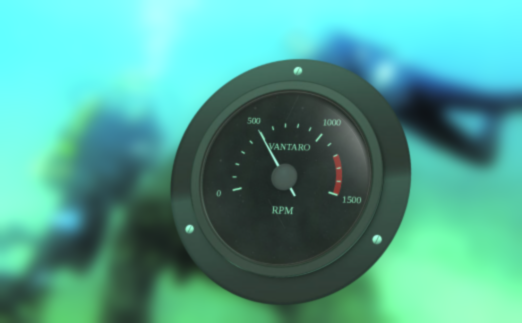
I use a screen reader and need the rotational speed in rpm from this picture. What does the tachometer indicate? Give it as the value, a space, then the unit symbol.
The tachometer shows 500 rpm
